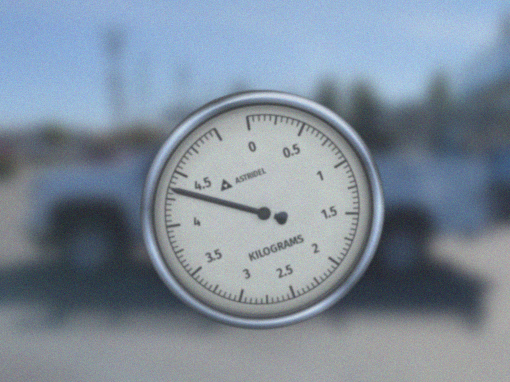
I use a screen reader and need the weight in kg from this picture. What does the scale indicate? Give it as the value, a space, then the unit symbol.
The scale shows 4.35 kg
